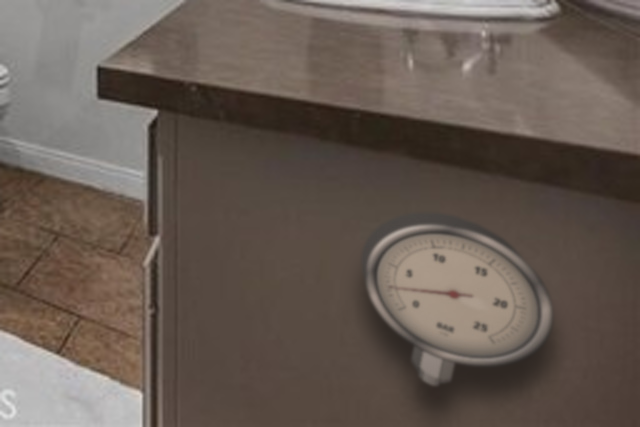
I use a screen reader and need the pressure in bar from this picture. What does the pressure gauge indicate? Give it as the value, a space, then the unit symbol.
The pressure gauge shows 2.5 bar
